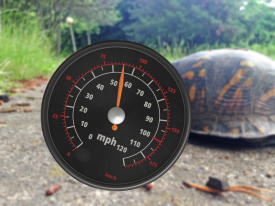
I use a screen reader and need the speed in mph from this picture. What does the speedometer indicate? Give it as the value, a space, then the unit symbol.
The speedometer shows 55 mph
